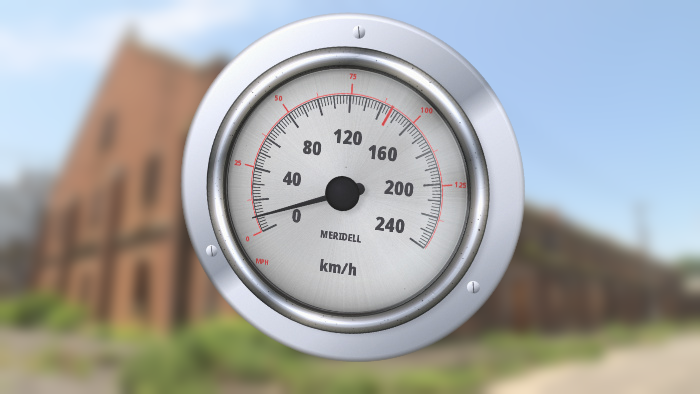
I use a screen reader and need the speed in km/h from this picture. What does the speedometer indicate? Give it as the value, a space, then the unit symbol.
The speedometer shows 10 km/h
